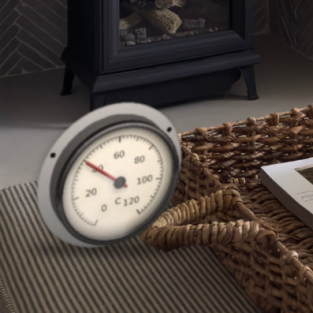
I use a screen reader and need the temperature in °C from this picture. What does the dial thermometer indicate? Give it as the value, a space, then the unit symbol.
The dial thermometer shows 40 °C
